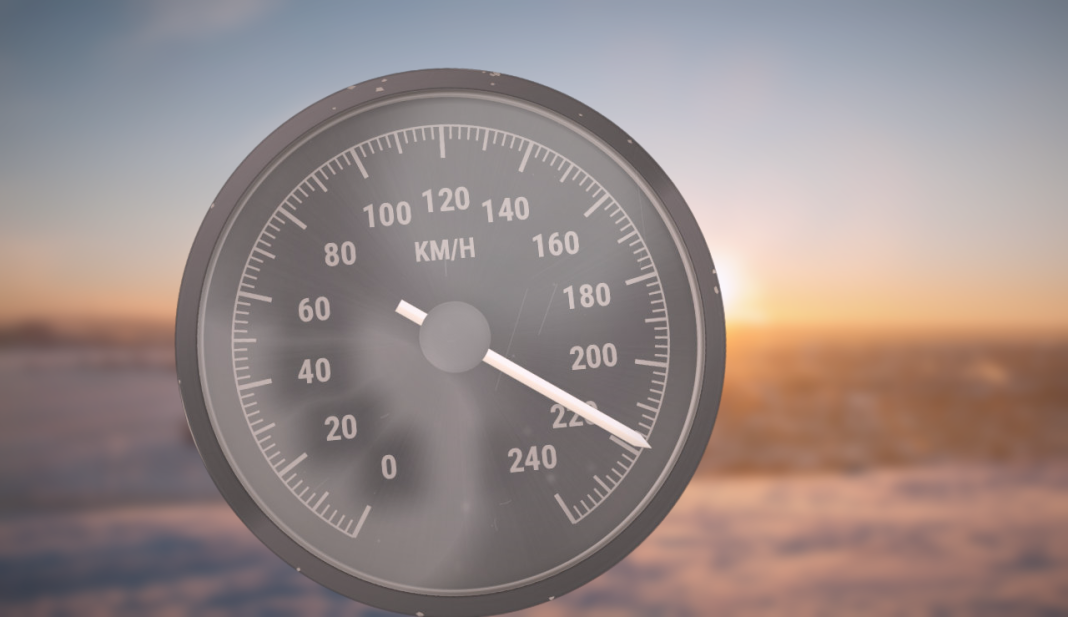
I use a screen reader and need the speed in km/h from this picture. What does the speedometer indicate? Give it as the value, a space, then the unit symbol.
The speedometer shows 218 km/h
